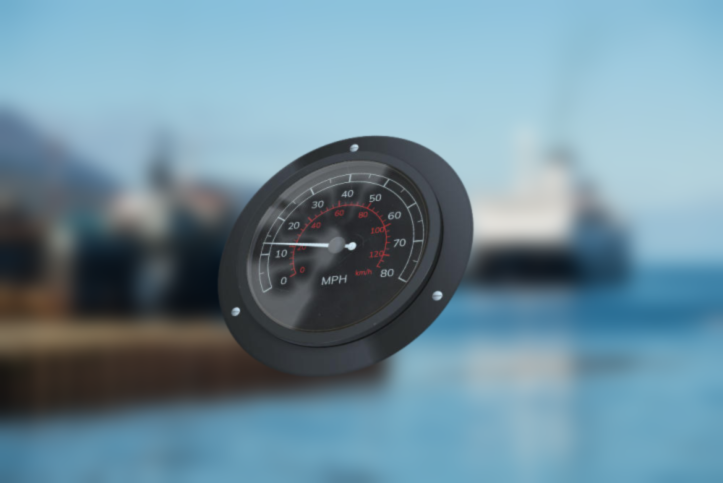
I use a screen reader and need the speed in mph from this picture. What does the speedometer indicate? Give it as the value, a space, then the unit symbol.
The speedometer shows 12.5 mph
